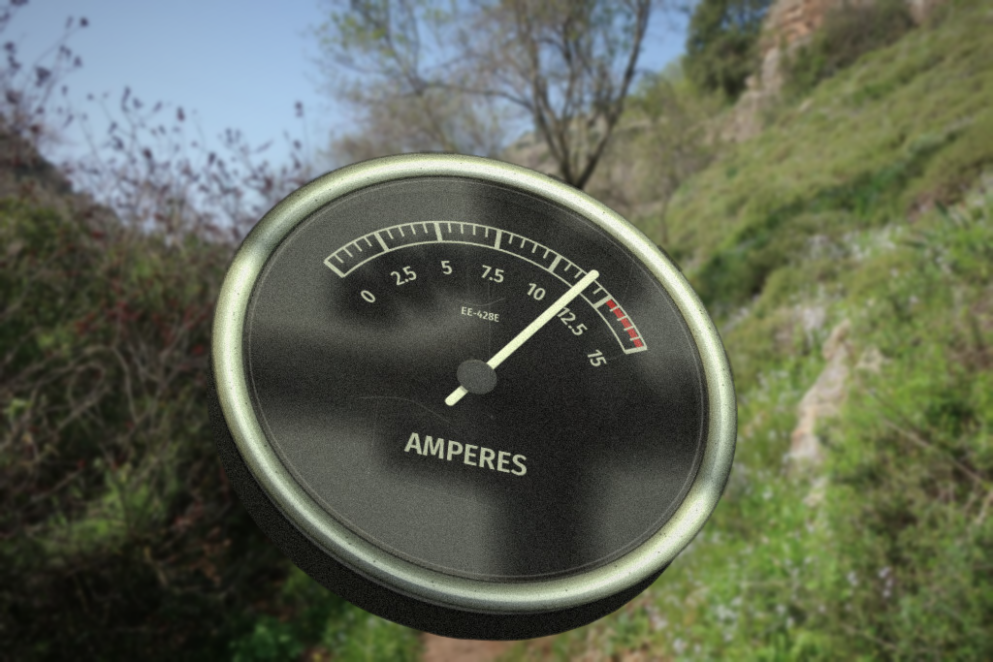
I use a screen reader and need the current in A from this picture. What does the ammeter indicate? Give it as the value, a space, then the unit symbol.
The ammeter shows 11.5 A
